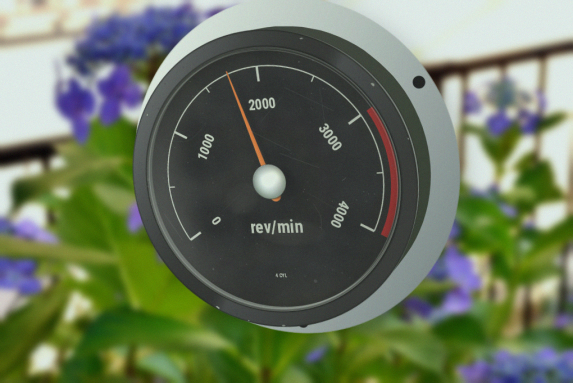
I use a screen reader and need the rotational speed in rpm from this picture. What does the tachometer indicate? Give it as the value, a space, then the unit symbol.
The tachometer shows 1750 rpm
